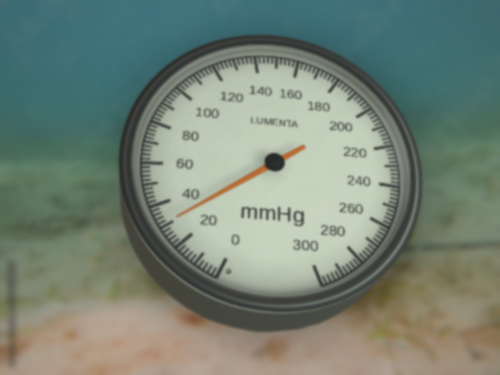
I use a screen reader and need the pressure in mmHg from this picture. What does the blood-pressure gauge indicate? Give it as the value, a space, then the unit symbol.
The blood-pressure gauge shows 30 mmHg
